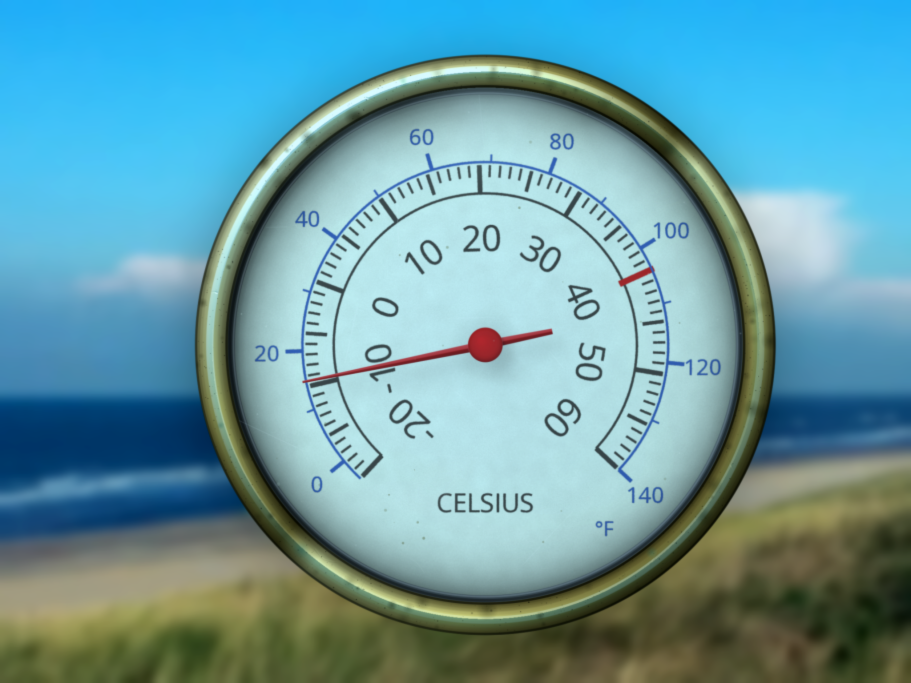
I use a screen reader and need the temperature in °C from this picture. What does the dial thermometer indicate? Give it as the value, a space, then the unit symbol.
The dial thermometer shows -9.5 °C
